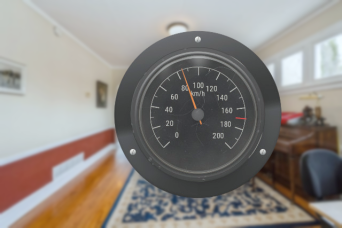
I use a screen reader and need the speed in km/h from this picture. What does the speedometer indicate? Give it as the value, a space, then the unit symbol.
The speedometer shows 85 km/h
